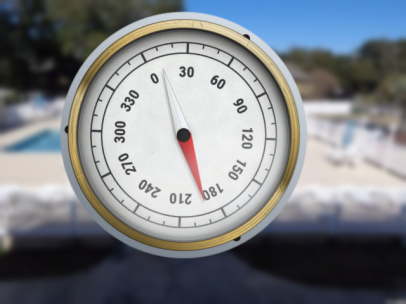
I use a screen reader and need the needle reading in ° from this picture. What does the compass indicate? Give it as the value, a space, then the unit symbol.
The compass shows 190 °
